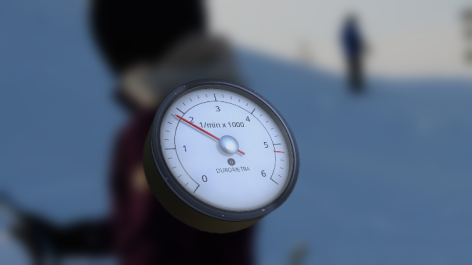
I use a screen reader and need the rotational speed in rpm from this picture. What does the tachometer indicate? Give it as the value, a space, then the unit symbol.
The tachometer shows 1800 rpm
